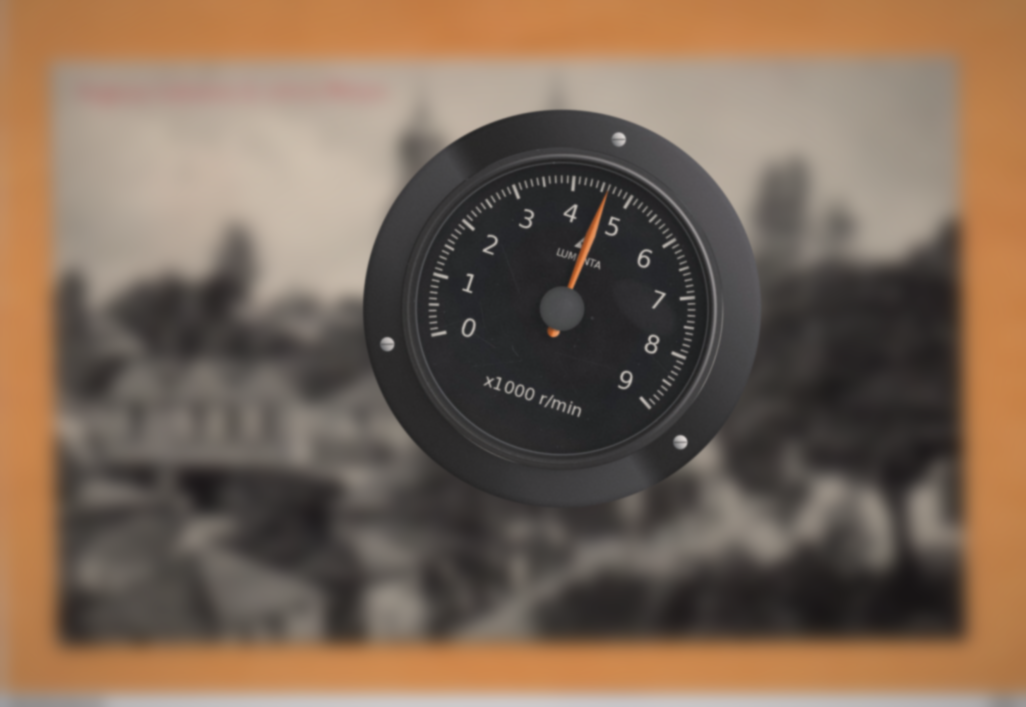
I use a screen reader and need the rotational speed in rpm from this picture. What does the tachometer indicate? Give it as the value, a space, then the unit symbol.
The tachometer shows 4600 rpm
